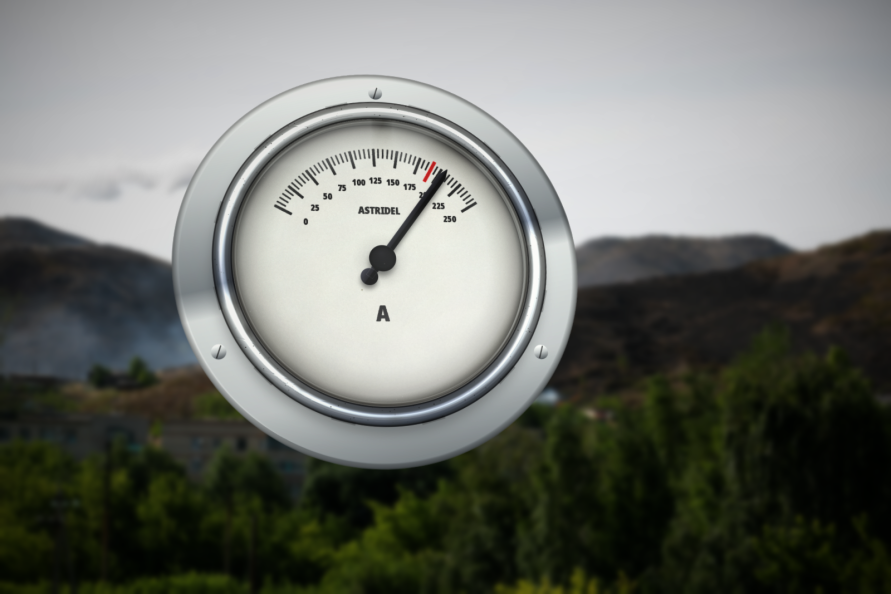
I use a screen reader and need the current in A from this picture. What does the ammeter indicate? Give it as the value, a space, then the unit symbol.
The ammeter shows 205 A
